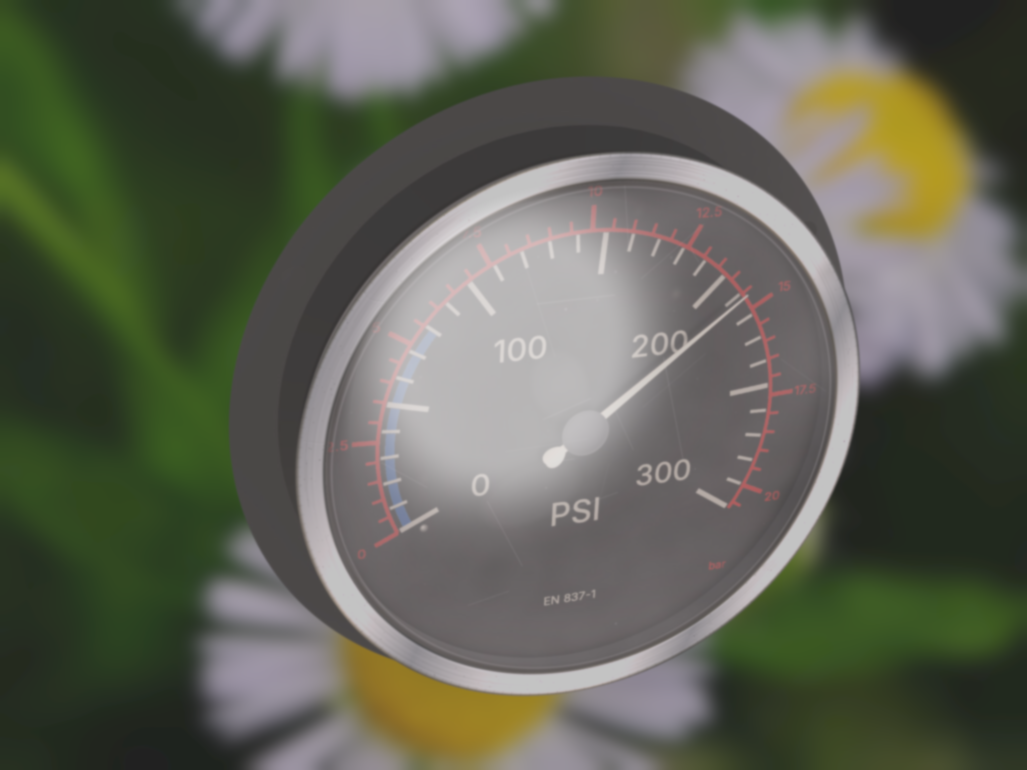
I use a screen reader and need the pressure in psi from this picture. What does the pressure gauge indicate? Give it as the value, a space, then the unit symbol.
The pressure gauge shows 210 psi
